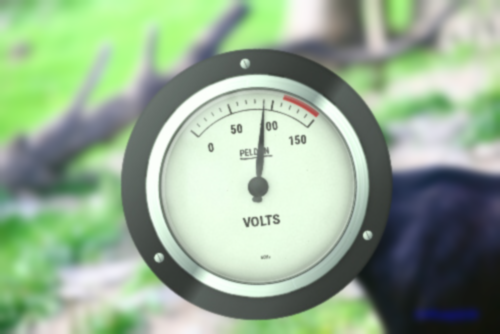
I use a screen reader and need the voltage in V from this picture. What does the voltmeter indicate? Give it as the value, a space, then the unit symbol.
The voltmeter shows 90 V
